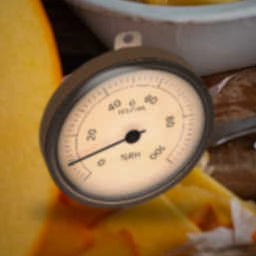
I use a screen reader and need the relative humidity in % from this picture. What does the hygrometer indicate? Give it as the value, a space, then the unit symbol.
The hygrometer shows 10 %
